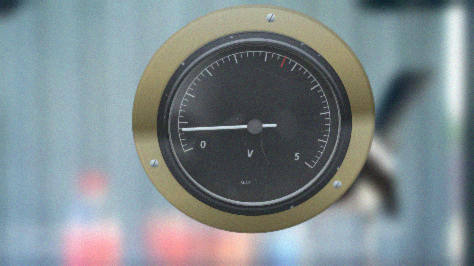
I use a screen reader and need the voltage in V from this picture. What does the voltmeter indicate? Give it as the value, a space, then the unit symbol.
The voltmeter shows 0.4 V
